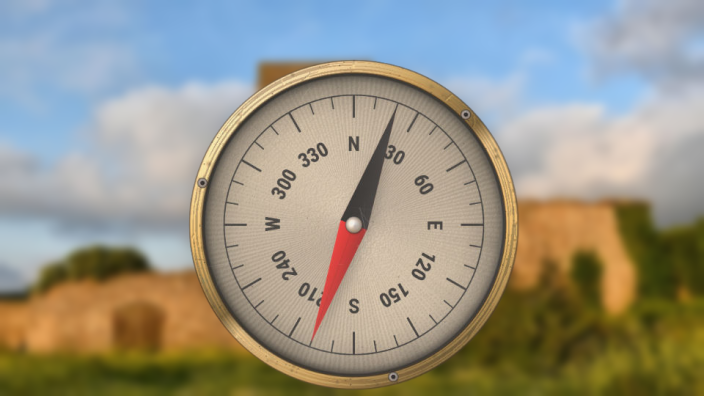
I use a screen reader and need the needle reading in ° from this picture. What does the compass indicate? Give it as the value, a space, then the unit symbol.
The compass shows 200 °
